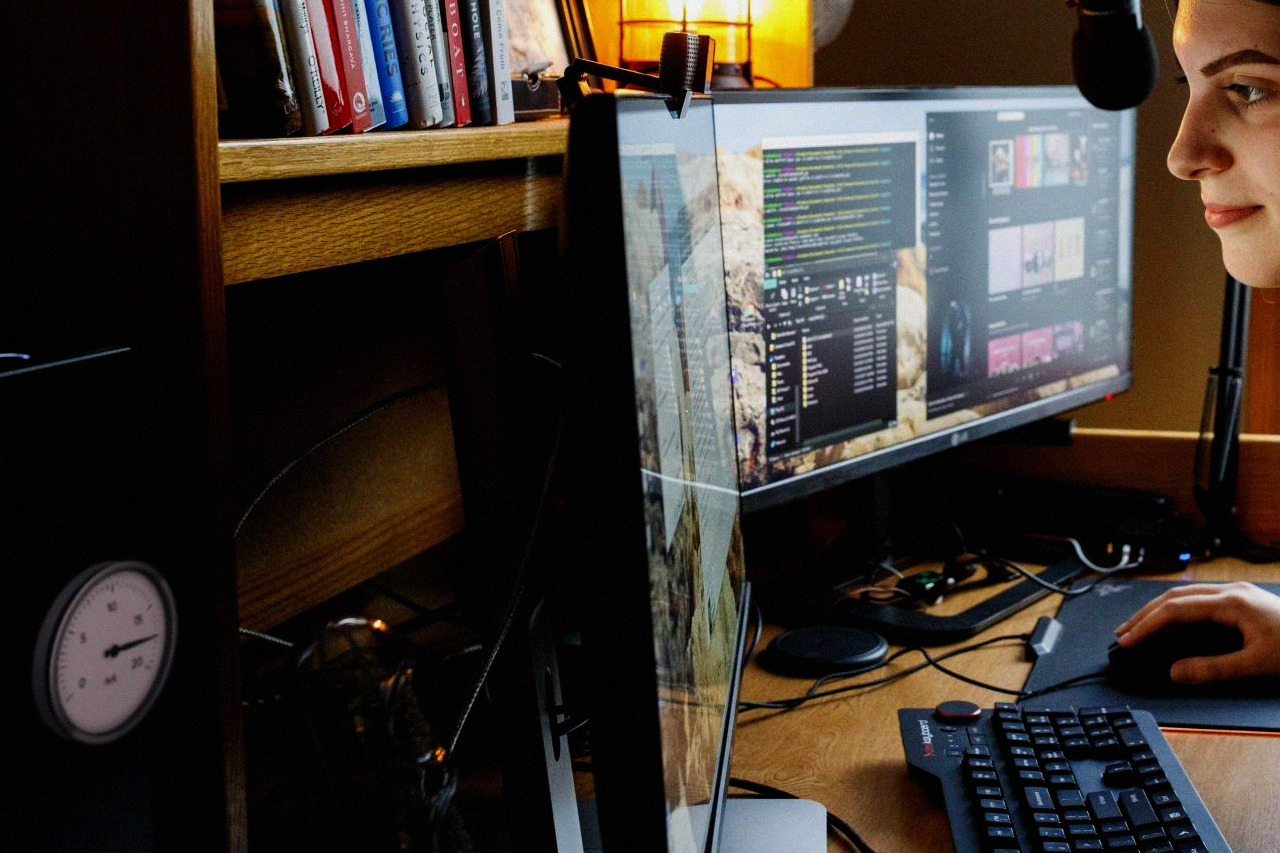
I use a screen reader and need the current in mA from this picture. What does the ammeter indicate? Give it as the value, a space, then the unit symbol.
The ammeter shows 17.5 mA
